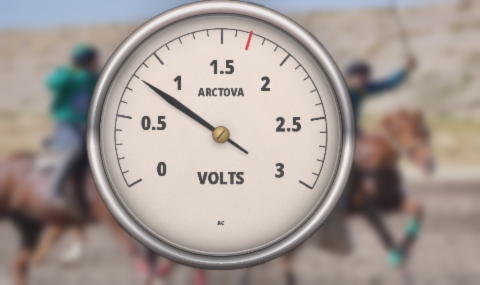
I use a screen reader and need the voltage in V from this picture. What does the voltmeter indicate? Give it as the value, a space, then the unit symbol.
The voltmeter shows 0.8 V
